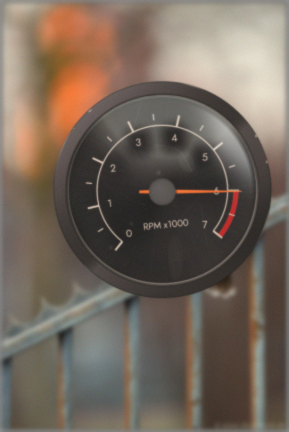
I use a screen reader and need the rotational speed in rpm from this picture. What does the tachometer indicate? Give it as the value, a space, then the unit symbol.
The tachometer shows 6000 rpm
